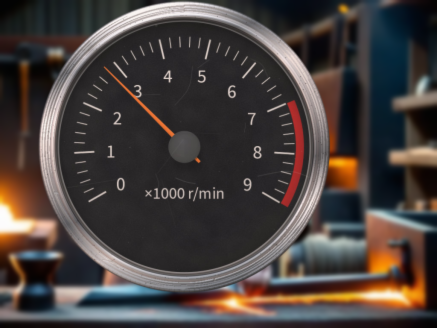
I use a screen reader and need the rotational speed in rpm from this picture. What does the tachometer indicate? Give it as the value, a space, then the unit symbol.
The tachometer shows 2800 rpm
